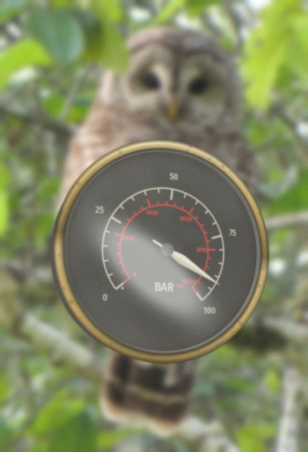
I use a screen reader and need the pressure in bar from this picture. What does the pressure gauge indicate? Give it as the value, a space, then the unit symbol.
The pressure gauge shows 92.5 bar
